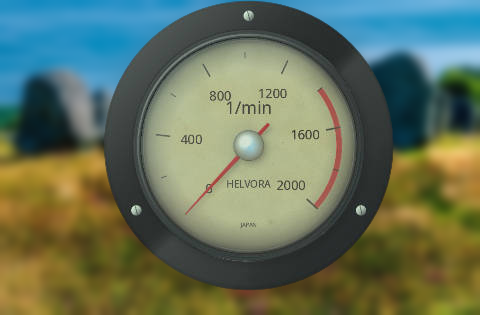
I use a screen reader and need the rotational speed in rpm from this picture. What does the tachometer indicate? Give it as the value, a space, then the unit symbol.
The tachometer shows 0 rpm
